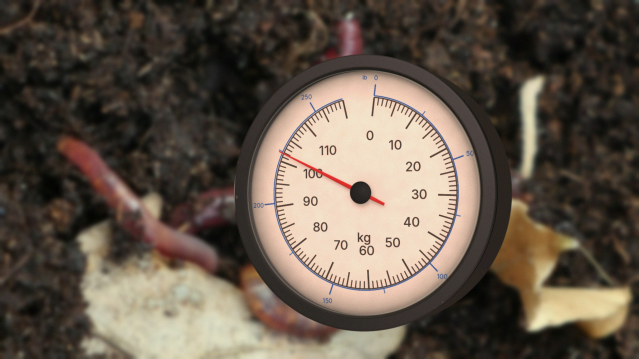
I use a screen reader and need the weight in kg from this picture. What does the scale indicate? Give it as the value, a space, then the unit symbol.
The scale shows 102 kg
